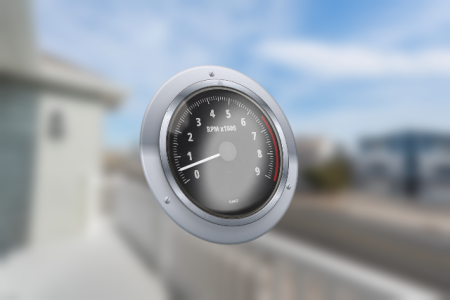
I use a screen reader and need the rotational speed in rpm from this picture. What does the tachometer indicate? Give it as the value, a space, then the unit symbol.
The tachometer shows 500 rpm
